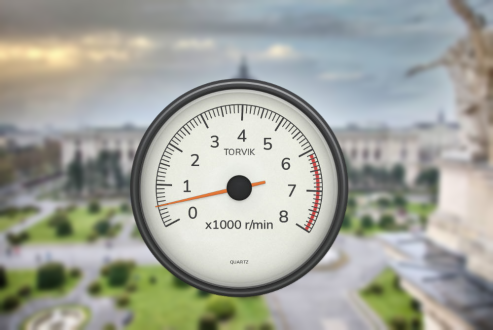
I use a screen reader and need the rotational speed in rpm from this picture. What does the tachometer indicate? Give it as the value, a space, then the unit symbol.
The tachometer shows 500 rpm
